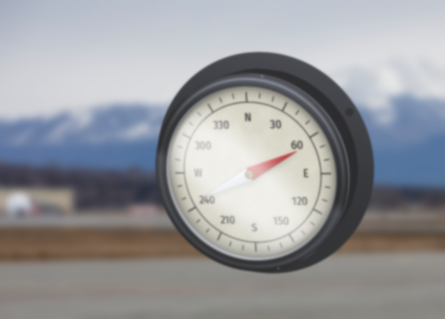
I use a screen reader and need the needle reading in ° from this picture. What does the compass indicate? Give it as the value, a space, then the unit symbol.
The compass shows 65 °
